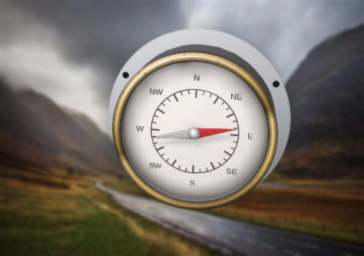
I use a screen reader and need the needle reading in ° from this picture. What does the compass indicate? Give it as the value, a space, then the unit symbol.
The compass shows 80 °
